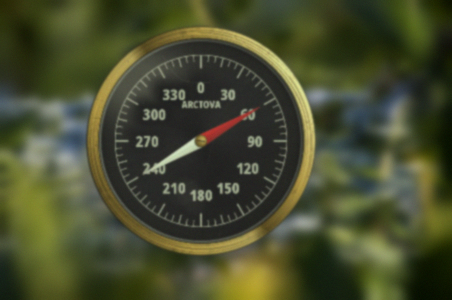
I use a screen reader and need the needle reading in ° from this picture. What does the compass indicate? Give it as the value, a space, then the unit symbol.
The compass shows 60 °
